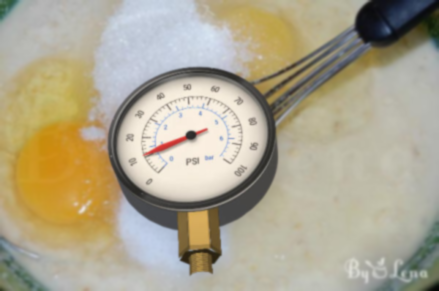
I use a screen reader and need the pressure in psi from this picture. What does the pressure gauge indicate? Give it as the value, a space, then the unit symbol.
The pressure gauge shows 10 psi
